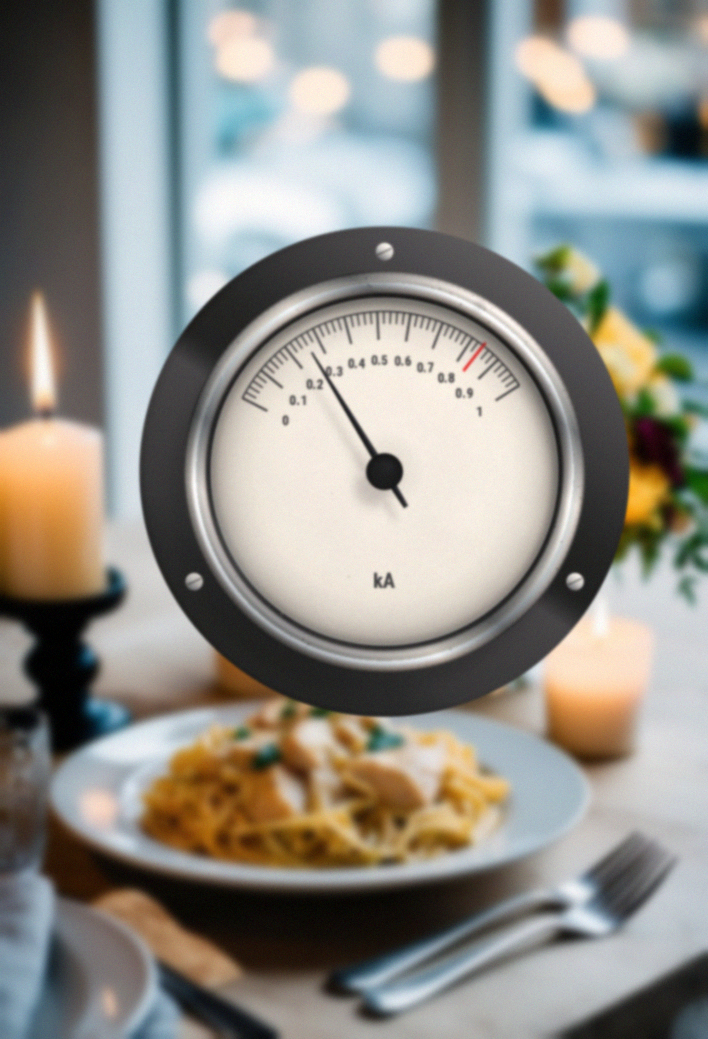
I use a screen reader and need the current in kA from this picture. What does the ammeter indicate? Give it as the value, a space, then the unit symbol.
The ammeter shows 0.26 kA
